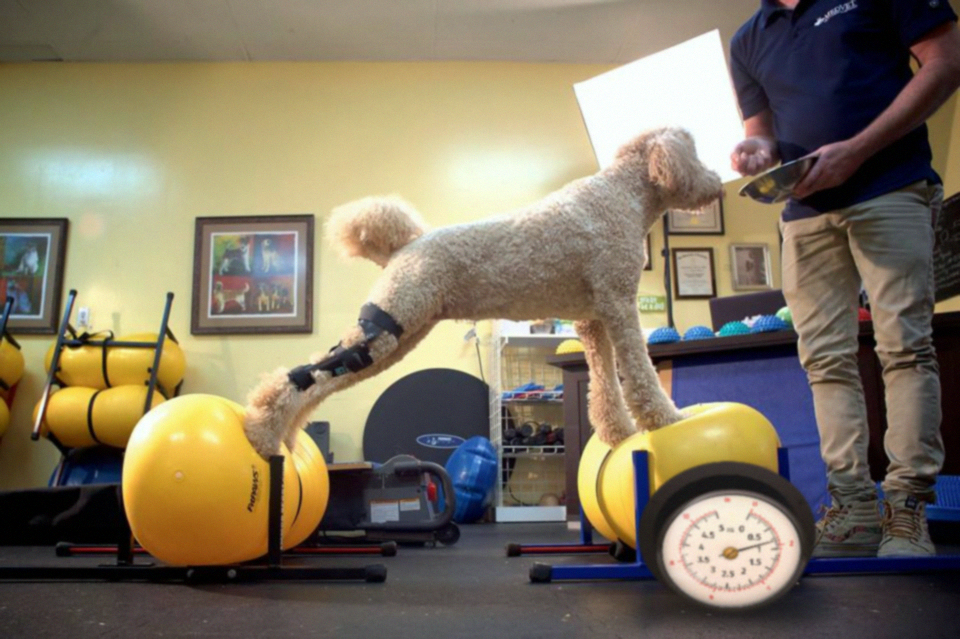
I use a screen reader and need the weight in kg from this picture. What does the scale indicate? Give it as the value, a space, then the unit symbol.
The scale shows 0.75 kg
